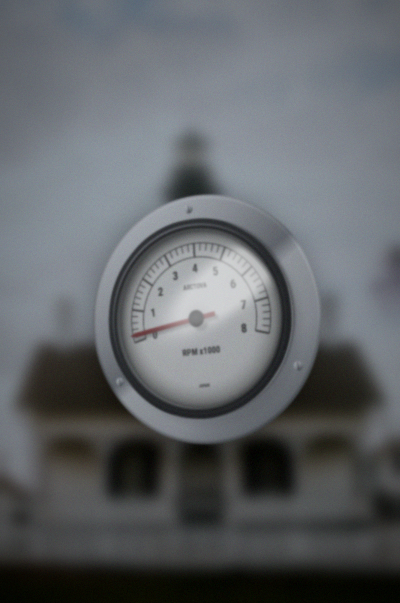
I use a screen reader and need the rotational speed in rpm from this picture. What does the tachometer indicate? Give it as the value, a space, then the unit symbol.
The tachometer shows 200 rpm
